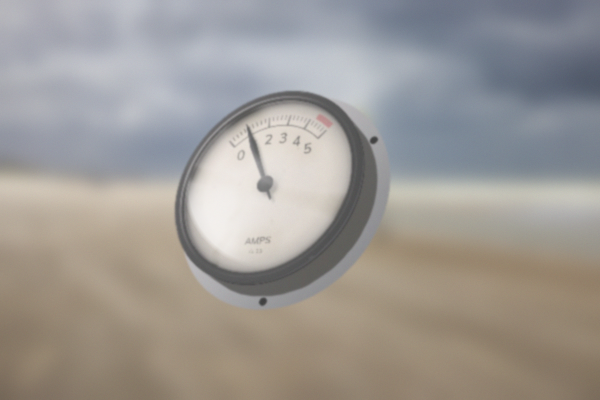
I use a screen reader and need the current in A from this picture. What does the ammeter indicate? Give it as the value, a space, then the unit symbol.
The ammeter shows 1 A
